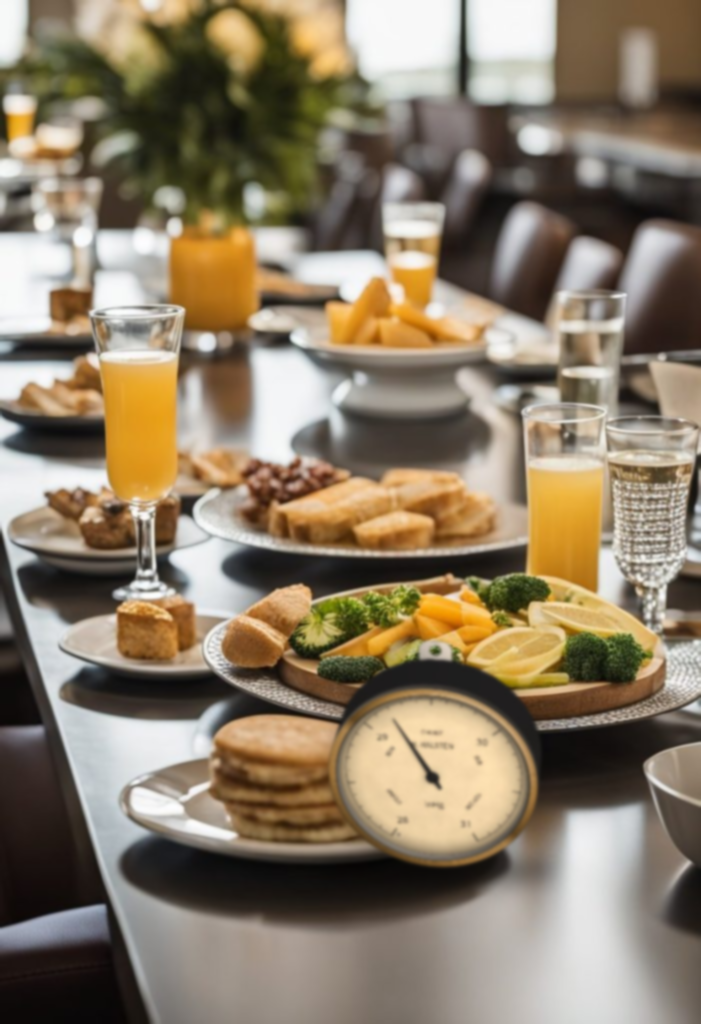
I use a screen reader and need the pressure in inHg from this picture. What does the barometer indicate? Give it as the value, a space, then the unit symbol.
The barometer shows 29.2 inHg
